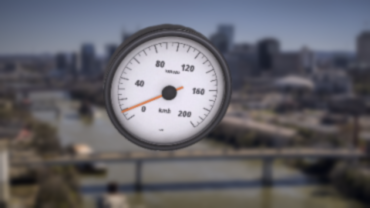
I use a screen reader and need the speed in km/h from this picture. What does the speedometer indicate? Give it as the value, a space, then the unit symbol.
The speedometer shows 10 km/h
